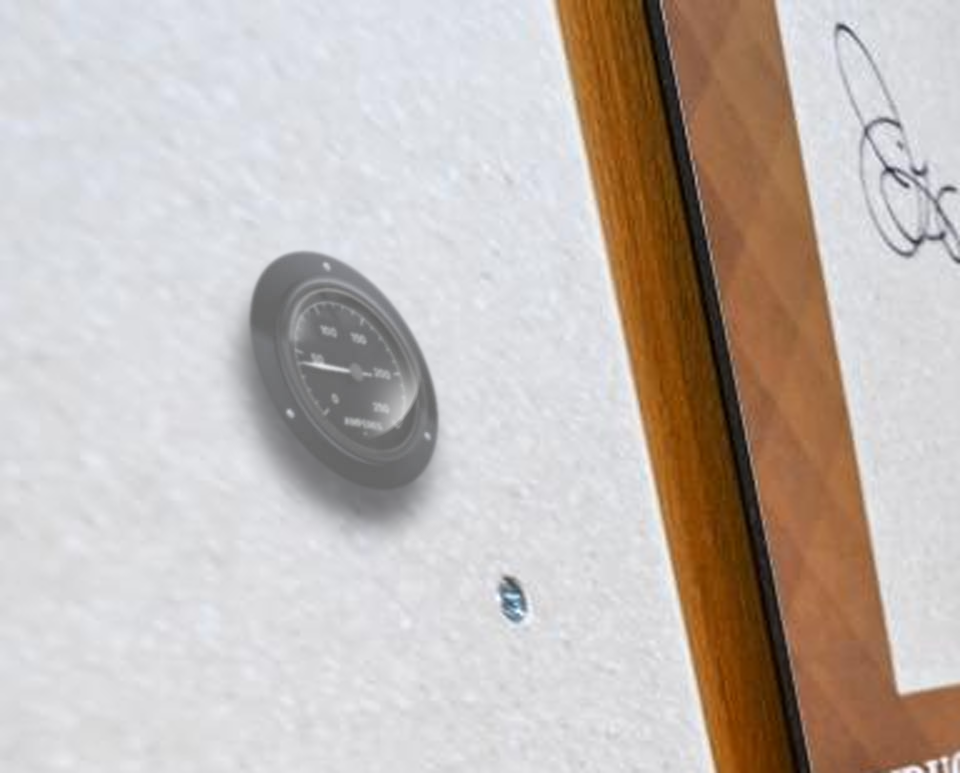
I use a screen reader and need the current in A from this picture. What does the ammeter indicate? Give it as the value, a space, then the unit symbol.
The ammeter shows 40 A
